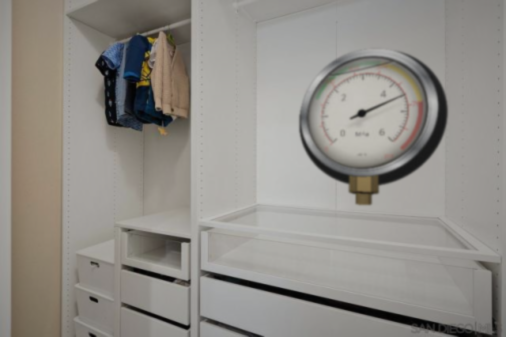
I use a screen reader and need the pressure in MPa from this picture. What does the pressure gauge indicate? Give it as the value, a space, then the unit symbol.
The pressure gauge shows 4.5 MPa
